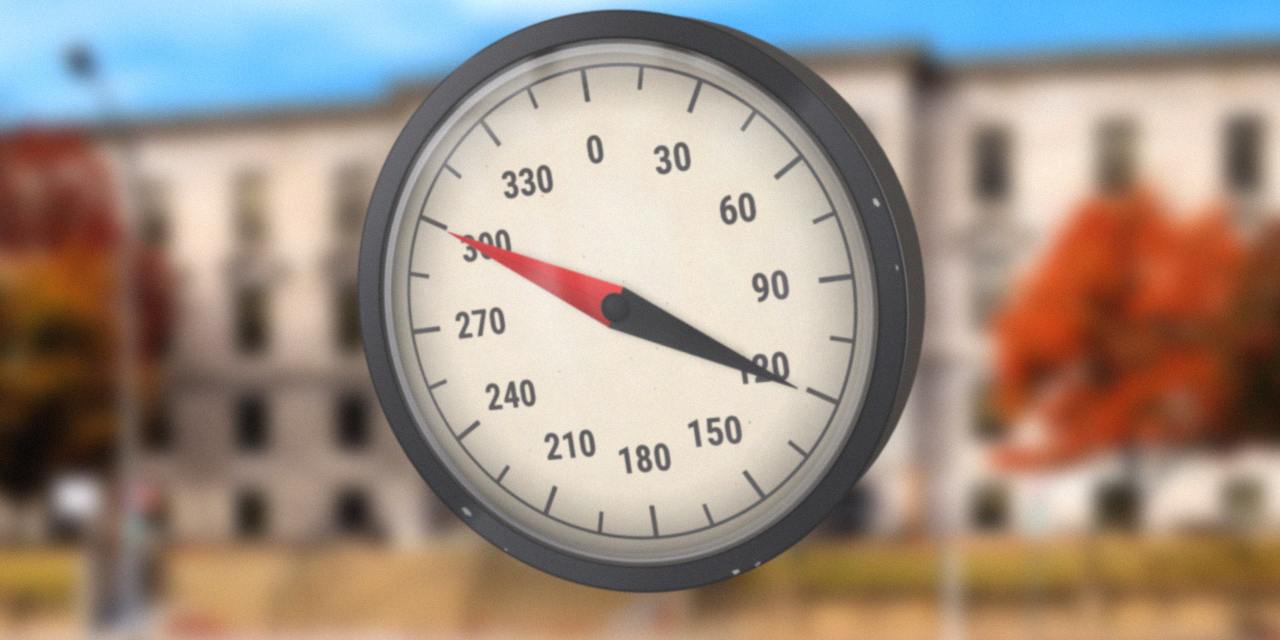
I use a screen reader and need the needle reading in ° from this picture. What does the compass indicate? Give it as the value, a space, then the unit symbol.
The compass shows 300 °
